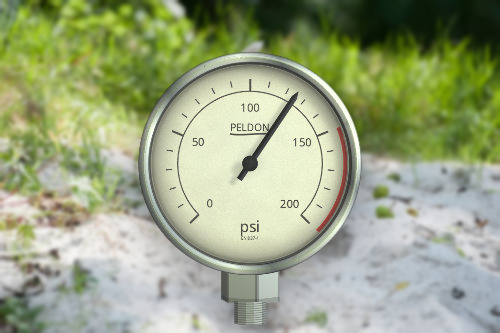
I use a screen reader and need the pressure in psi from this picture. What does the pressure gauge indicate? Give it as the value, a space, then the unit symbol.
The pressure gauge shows 125 psi
